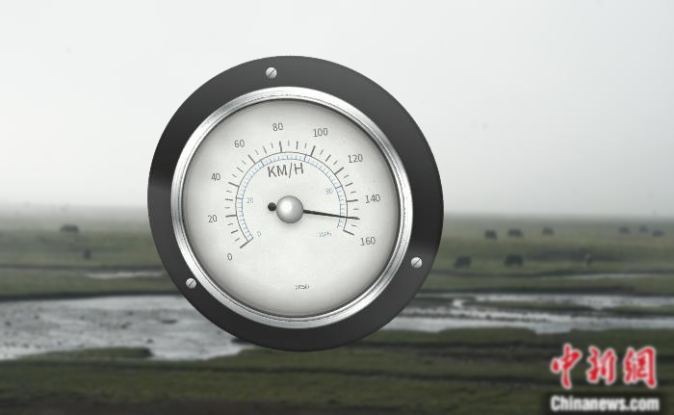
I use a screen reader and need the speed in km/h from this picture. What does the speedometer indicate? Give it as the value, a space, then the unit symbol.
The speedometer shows 150 km/h
